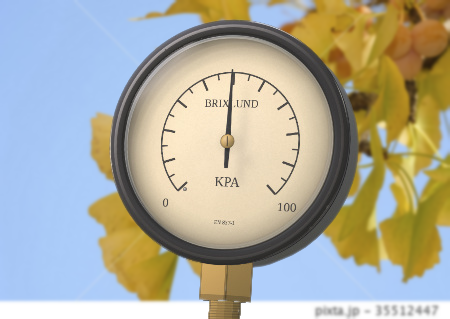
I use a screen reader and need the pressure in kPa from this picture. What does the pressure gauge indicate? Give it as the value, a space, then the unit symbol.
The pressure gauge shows 50 kPa
